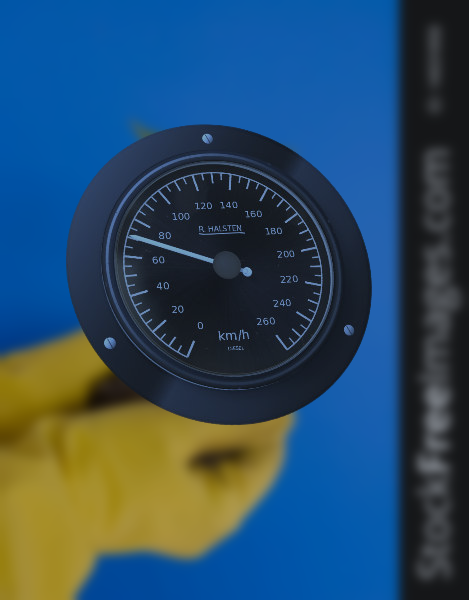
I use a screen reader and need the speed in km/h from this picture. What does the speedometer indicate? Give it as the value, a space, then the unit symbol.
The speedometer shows 70 km/h
